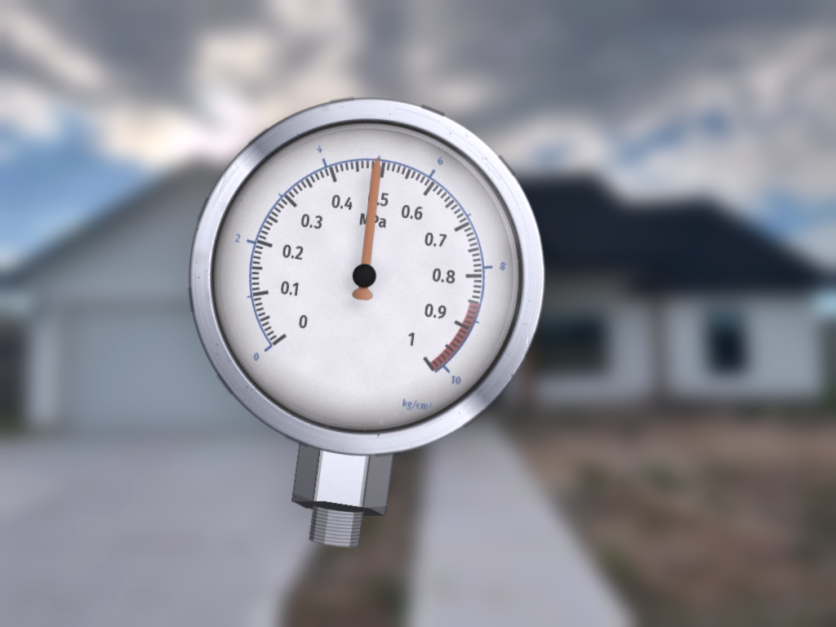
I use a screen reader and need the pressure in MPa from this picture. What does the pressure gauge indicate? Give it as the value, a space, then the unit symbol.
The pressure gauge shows 0.49 MPa
